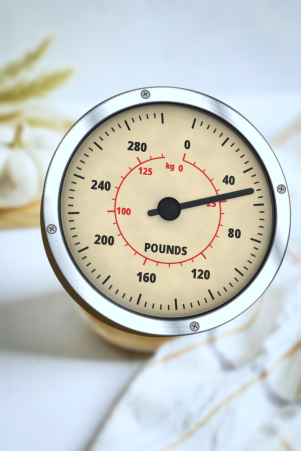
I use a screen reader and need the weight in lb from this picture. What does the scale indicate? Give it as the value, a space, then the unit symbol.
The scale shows 52 lb
